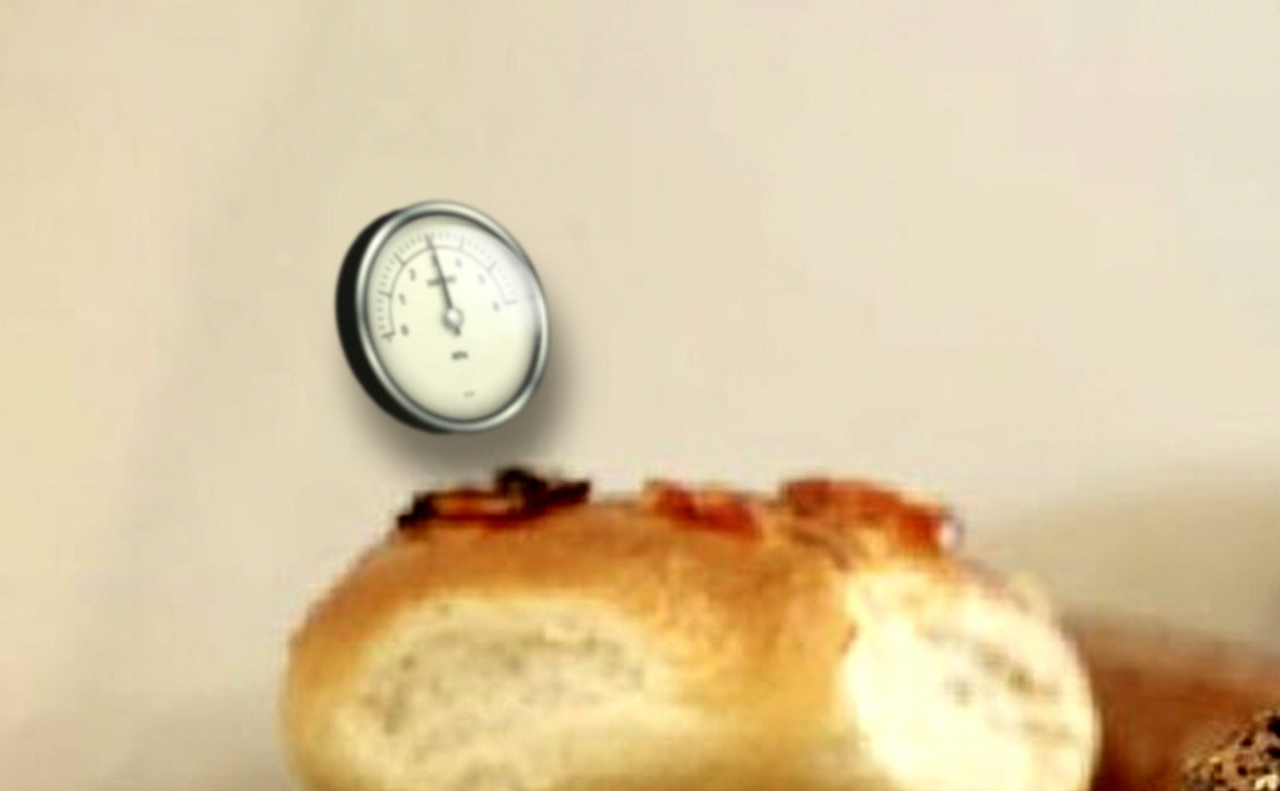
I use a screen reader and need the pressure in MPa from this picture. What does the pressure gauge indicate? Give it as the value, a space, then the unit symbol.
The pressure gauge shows 3 MPa
